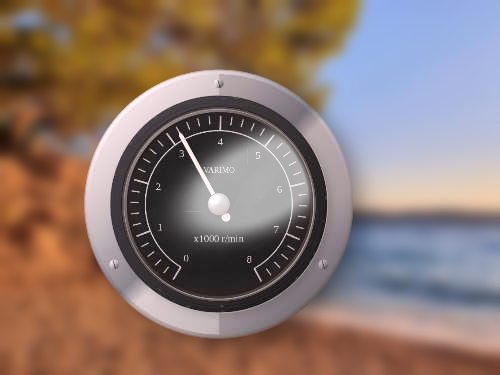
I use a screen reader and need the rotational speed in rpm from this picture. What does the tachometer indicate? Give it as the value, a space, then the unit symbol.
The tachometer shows 3200 rpm
